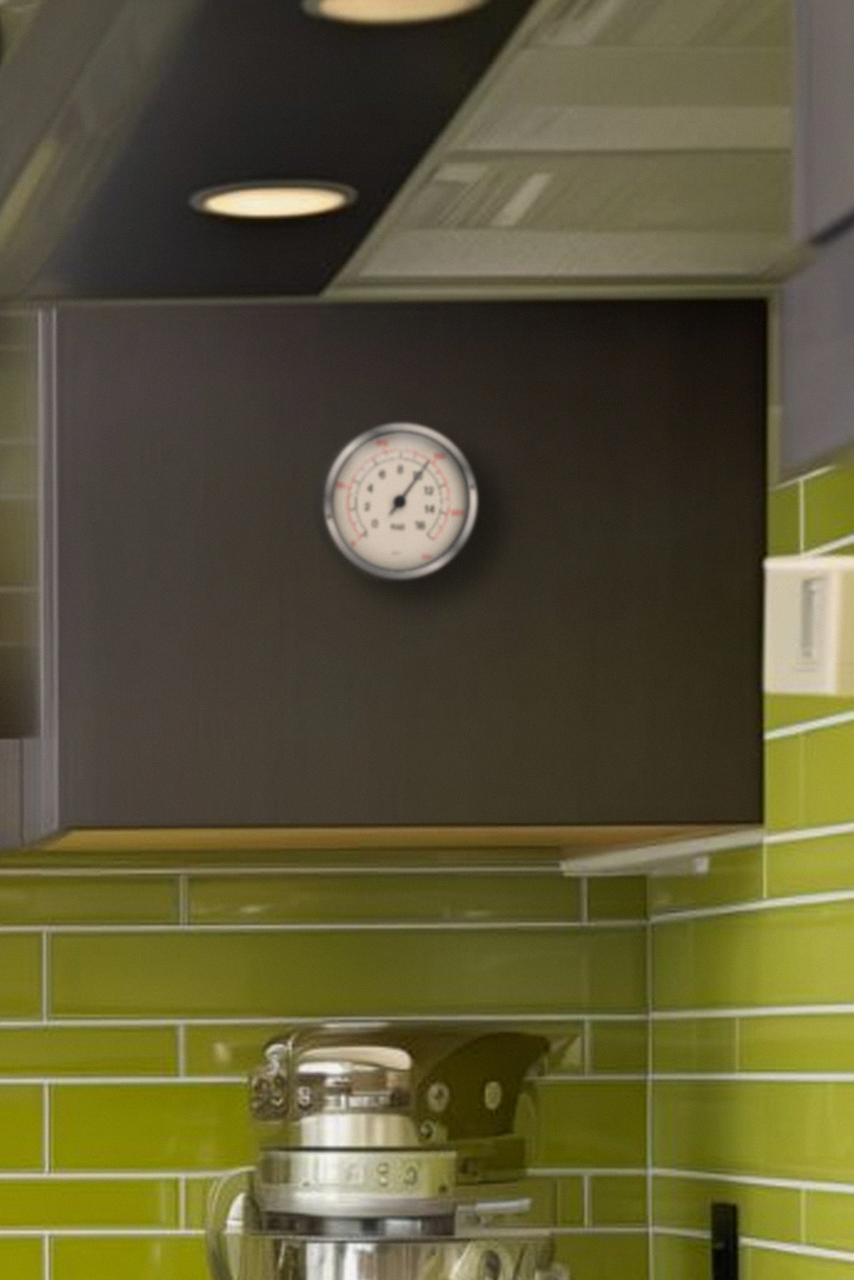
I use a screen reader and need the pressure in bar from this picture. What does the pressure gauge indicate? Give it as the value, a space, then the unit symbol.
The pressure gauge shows 10 bar
